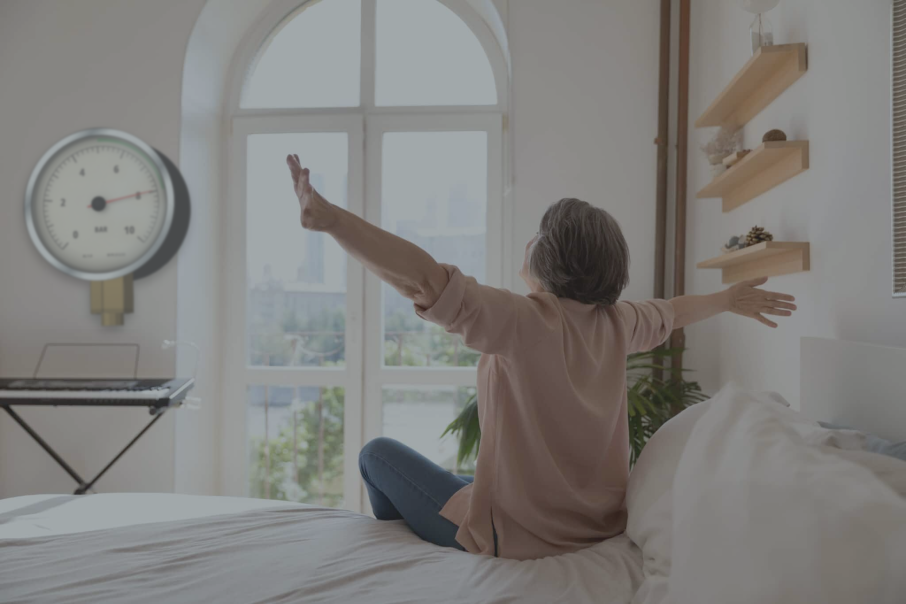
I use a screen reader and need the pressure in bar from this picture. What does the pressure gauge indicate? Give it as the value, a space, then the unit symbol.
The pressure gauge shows 8 bar
